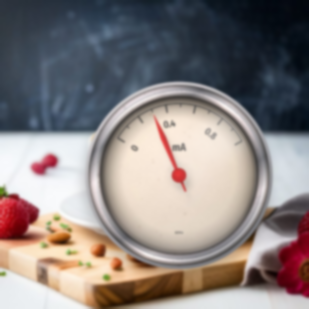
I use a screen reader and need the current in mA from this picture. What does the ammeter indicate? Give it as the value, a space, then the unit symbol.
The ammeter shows 0.3 mA
